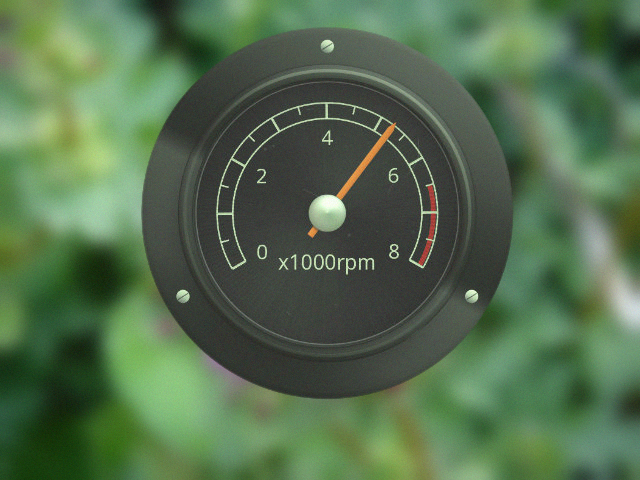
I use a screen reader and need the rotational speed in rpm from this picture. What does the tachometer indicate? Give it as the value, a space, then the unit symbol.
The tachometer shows 5250 rpm
